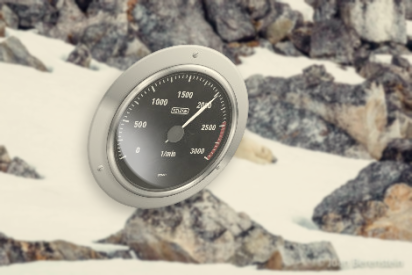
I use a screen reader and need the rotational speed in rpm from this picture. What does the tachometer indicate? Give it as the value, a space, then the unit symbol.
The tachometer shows 2000 rpm
